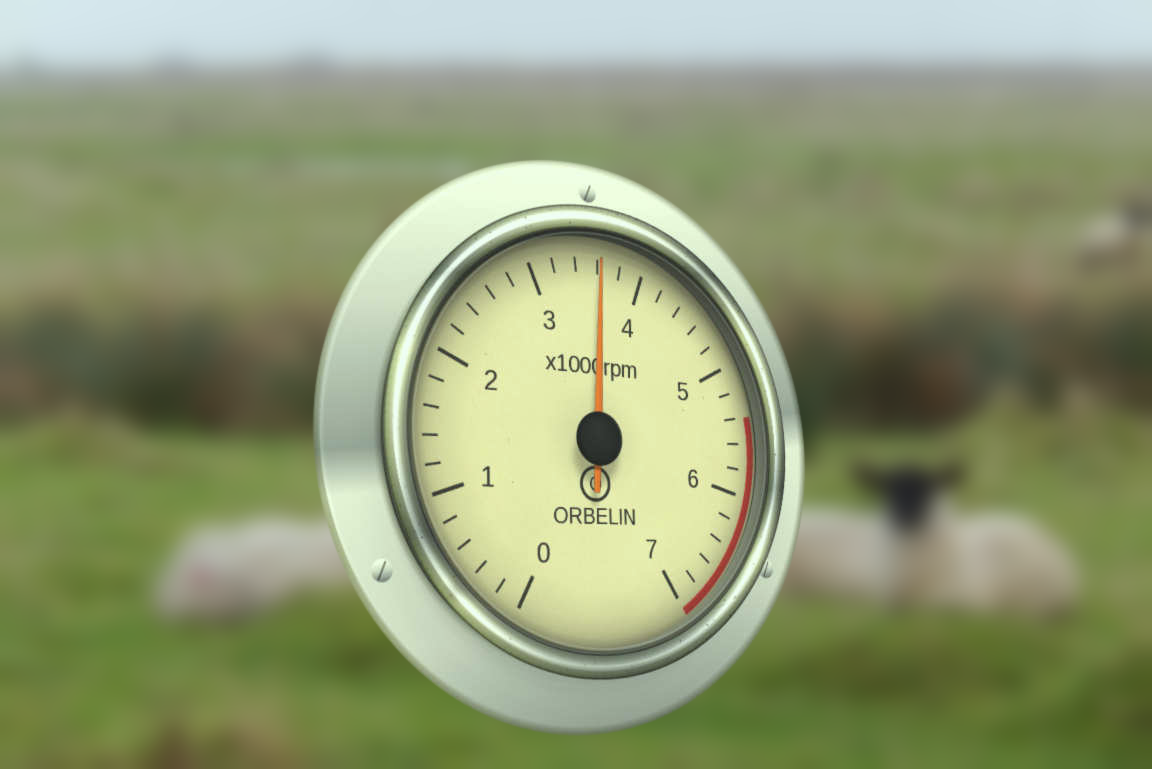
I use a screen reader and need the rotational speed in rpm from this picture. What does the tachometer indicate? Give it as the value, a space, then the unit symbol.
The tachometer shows 3600 rpm
